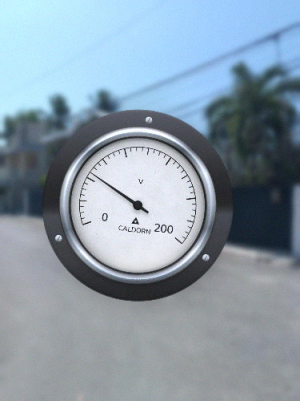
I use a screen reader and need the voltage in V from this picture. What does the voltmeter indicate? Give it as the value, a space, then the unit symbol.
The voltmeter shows 45 V
